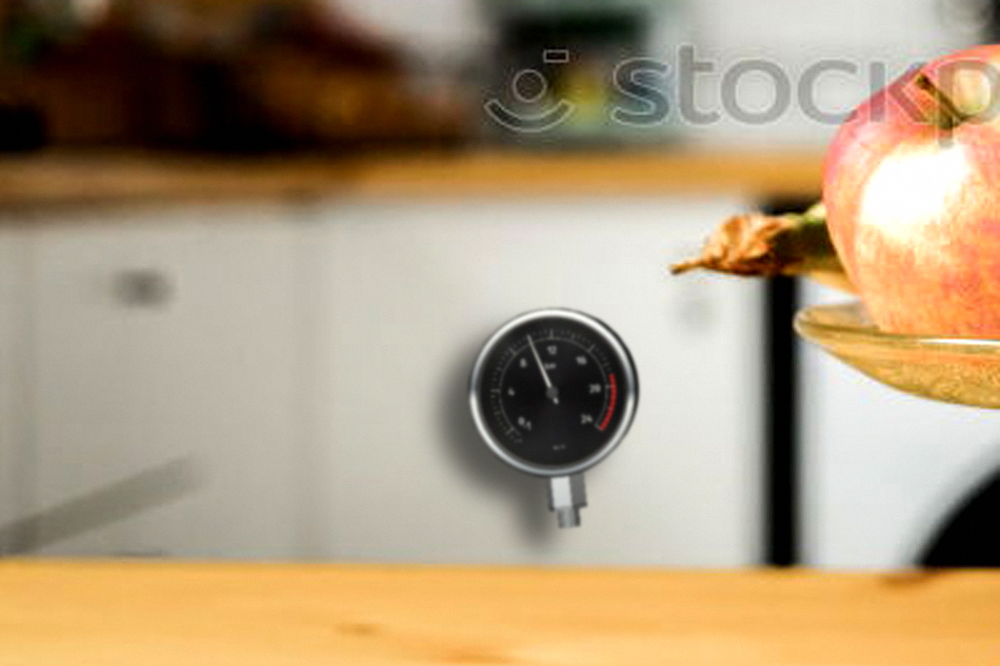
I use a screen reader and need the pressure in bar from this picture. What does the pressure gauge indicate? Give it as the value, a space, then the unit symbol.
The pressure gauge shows 10 bar
